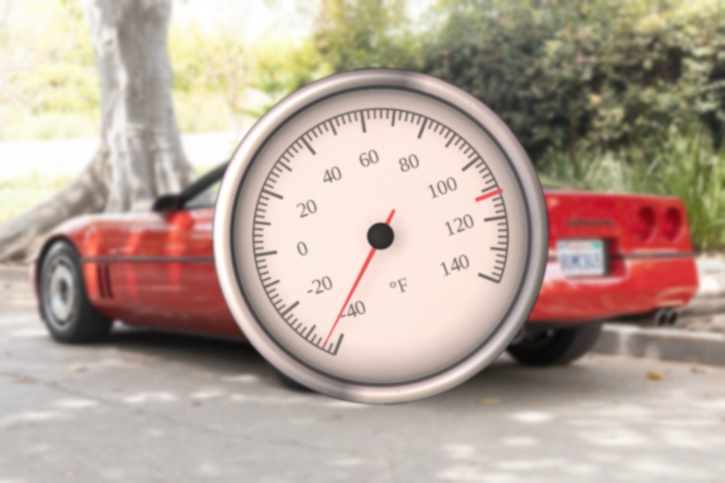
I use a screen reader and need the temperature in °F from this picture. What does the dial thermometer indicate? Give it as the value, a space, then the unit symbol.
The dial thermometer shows -36 °F
